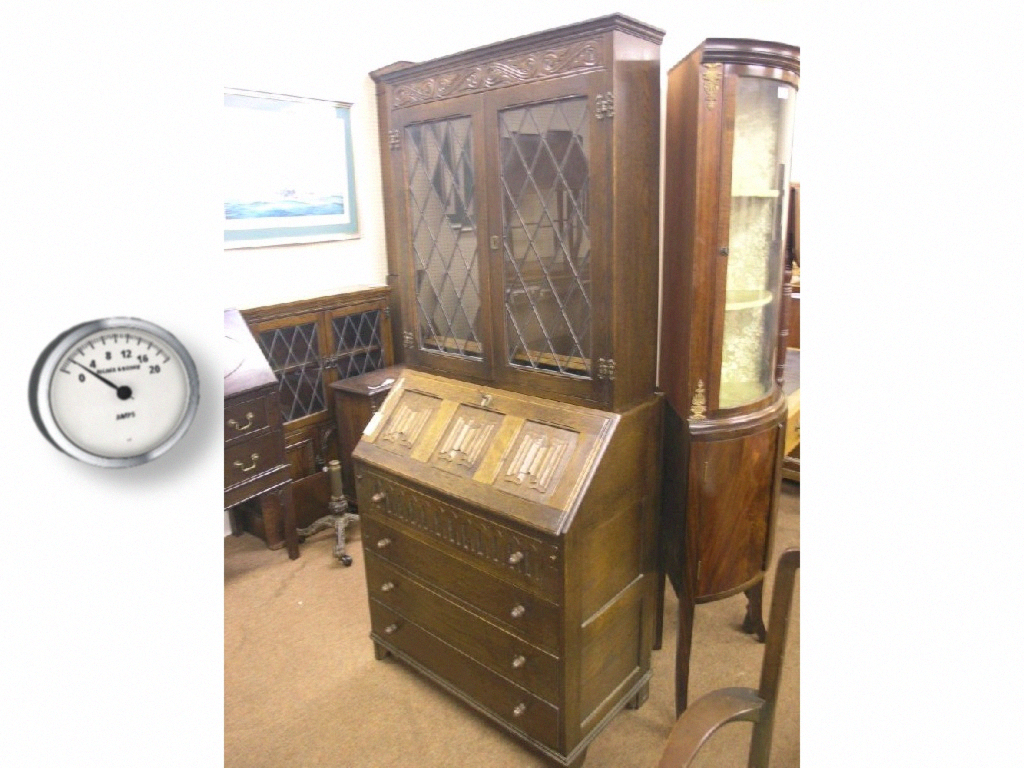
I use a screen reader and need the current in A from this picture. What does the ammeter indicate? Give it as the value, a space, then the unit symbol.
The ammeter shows 2 A
